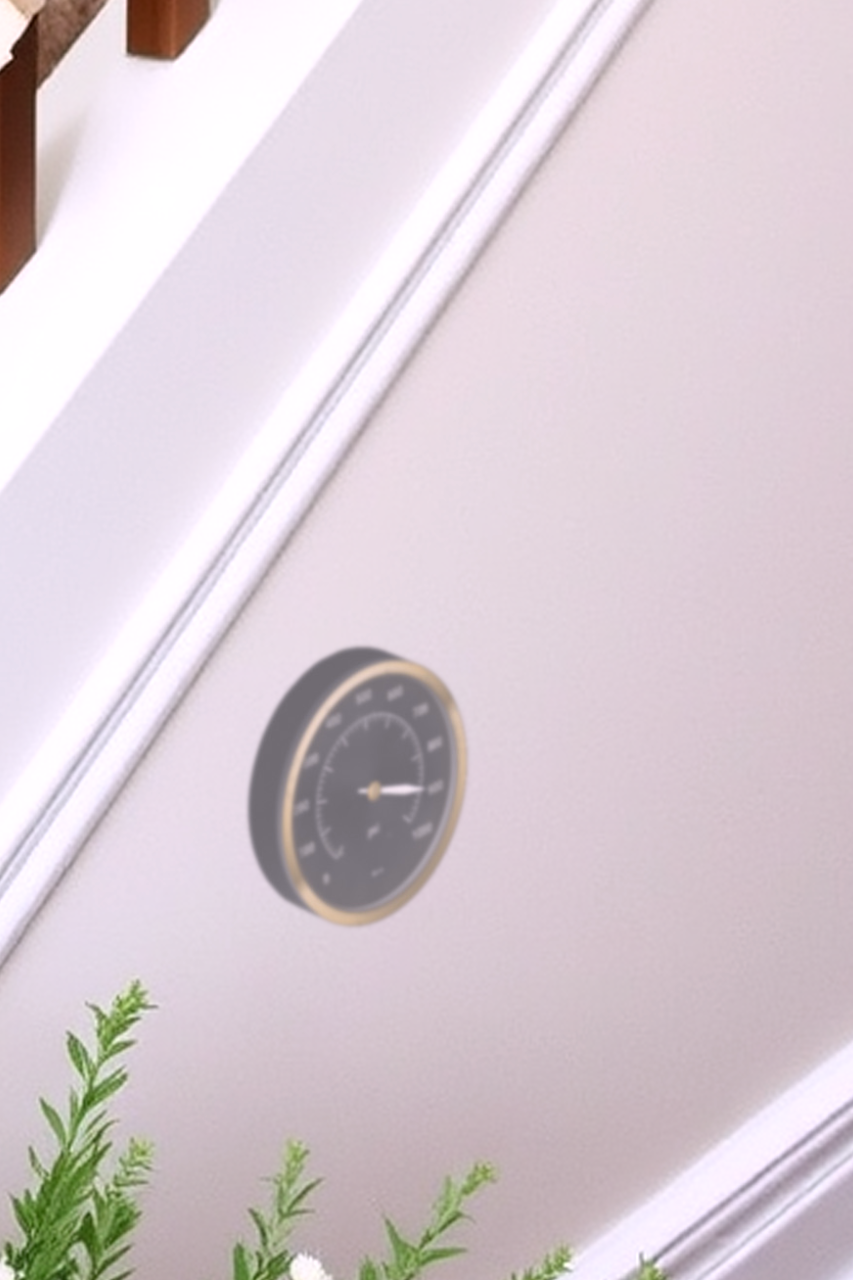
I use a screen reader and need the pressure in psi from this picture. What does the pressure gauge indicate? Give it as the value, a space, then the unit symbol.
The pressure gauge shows 900 psi
